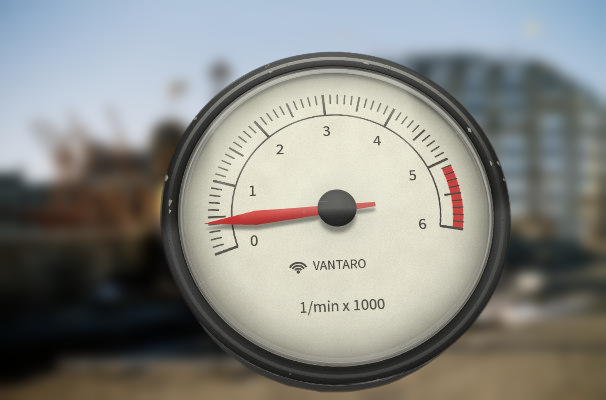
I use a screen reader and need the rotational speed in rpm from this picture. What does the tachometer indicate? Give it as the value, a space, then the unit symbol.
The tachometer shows 400 rpm
